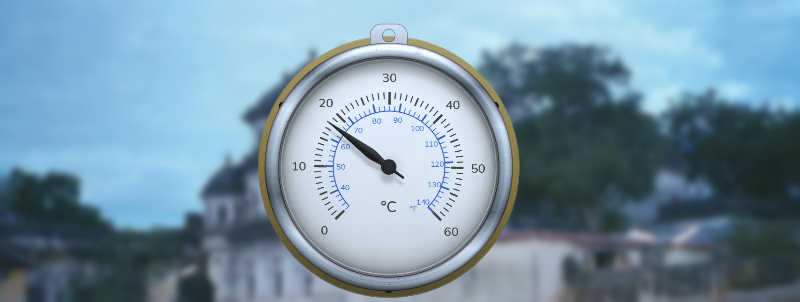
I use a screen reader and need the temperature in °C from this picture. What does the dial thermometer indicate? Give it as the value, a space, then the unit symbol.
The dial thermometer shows 18 °C
